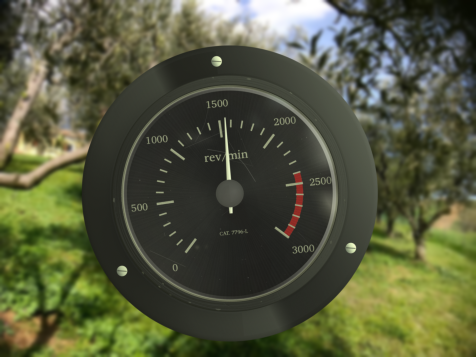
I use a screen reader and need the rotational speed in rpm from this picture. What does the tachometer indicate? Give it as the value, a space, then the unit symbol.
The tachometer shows 1550 rpm
